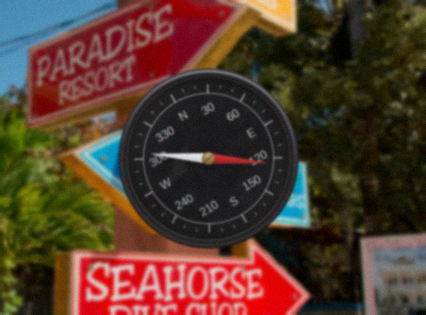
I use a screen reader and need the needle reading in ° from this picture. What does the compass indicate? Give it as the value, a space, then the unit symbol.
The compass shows 125 °
